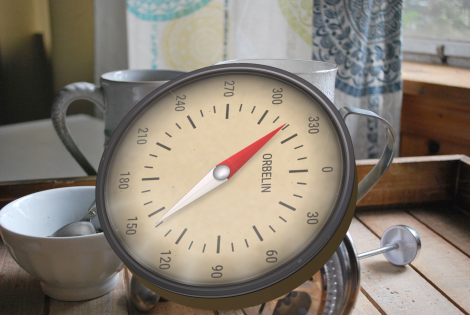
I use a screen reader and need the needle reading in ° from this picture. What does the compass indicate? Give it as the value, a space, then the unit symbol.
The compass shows 320 °
